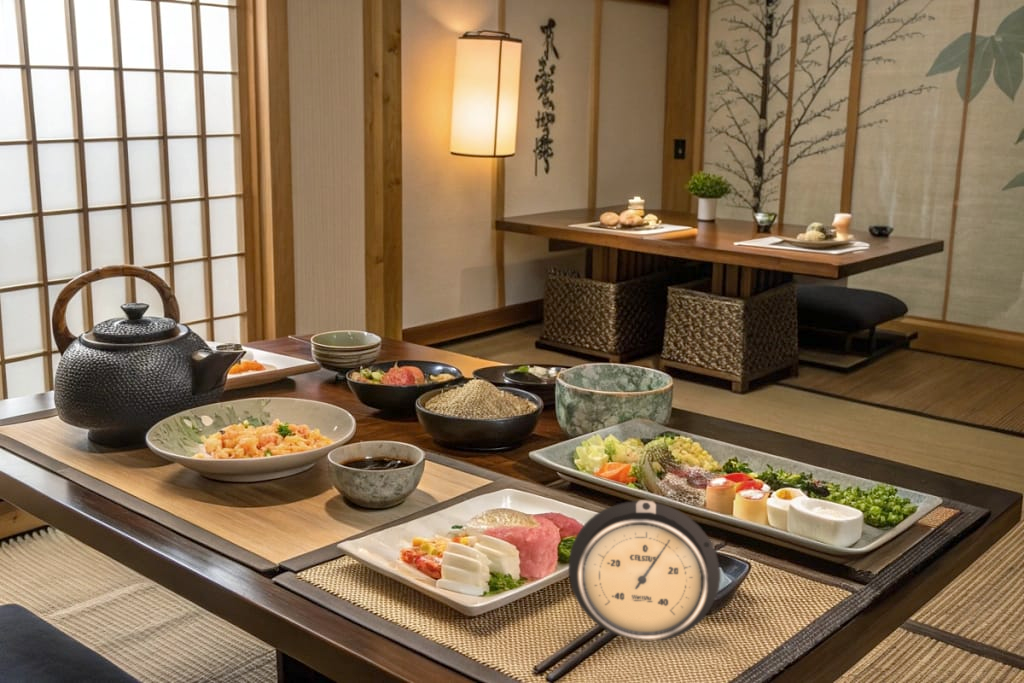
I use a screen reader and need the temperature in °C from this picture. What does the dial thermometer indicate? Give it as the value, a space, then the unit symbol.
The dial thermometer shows 8 °C
